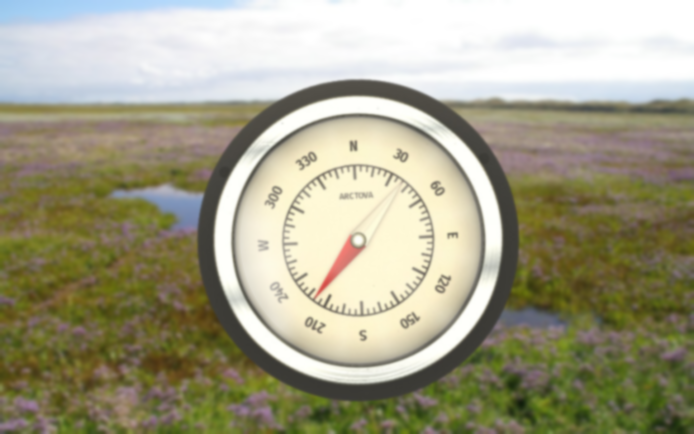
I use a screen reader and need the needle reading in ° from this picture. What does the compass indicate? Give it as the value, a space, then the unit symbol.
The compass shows 220 °
